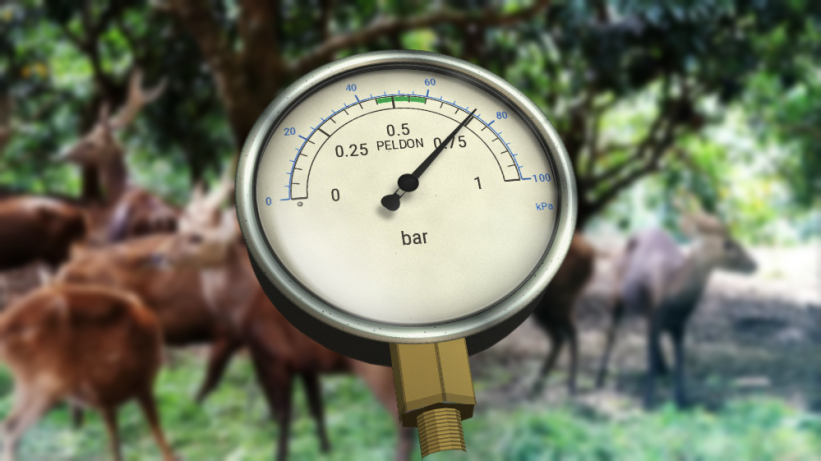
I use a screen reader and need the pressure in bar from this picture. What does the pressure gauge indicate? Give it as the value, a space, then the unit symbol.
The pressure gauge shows 0.75 bar
